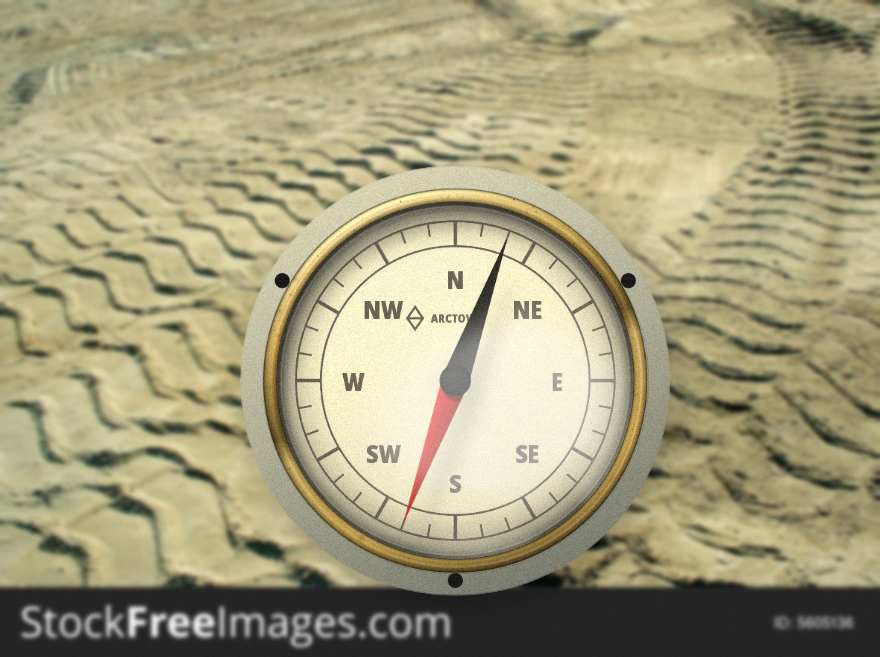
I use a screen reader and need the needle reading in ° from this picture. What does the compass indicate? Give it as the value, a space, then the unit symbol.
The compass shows 200 °
